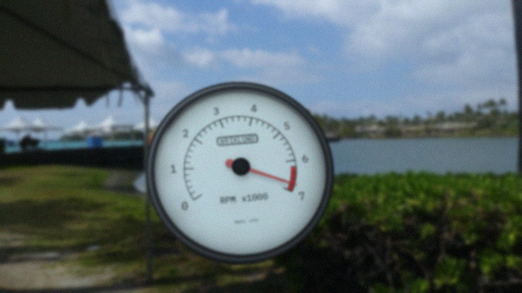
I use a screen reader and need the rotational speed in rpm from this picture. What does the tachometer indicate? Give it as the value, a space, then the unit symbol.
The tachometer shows 6800 rpm
